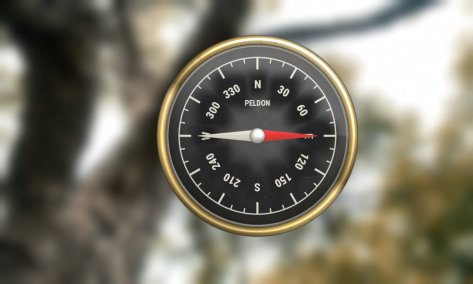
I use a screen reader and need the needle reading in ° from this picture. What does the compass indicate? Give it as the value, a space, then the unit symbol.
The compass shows 90 °
